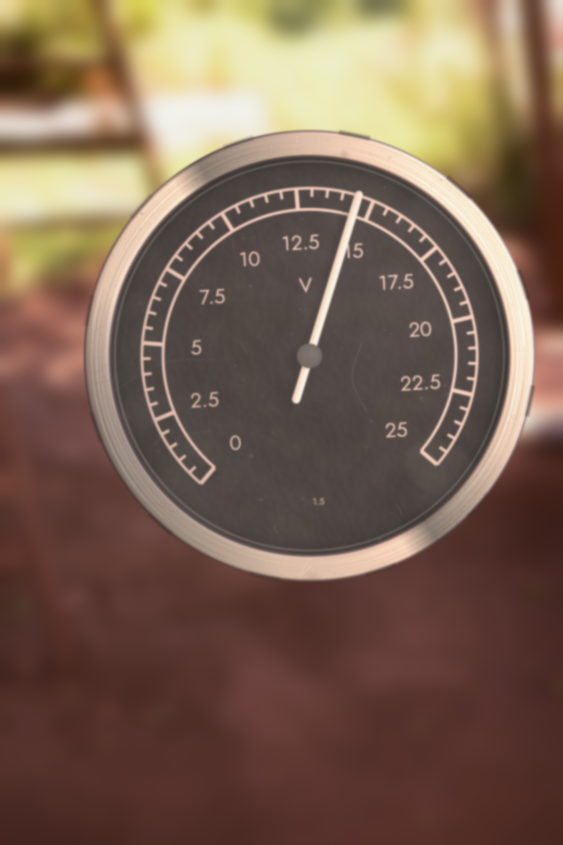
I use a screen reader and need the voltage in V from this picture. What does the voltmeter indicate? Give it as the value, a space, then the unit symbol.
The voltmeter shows 14.5 V
